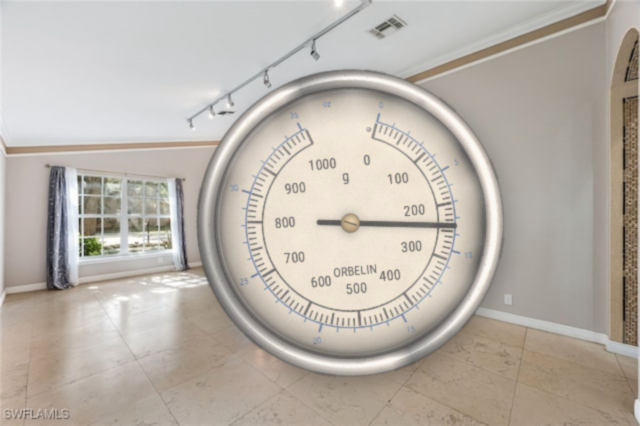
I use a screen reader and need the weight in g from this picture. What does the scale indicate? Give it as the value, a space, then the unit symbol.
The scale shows 240 g
